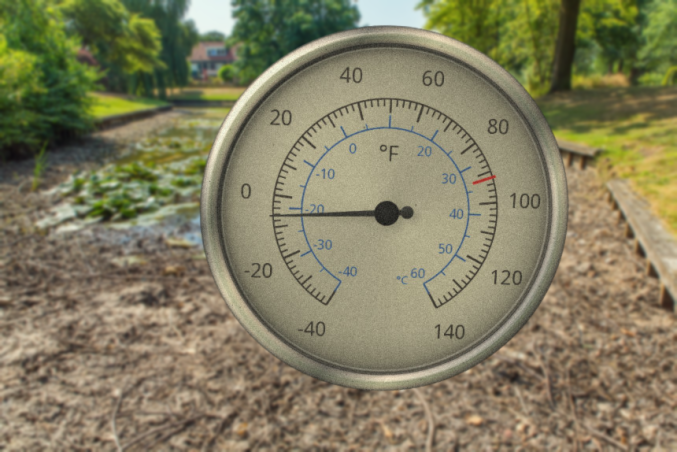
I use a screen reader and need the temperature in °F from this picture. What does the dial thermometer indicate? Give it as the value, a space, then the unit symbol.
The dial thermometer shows -6 °F
